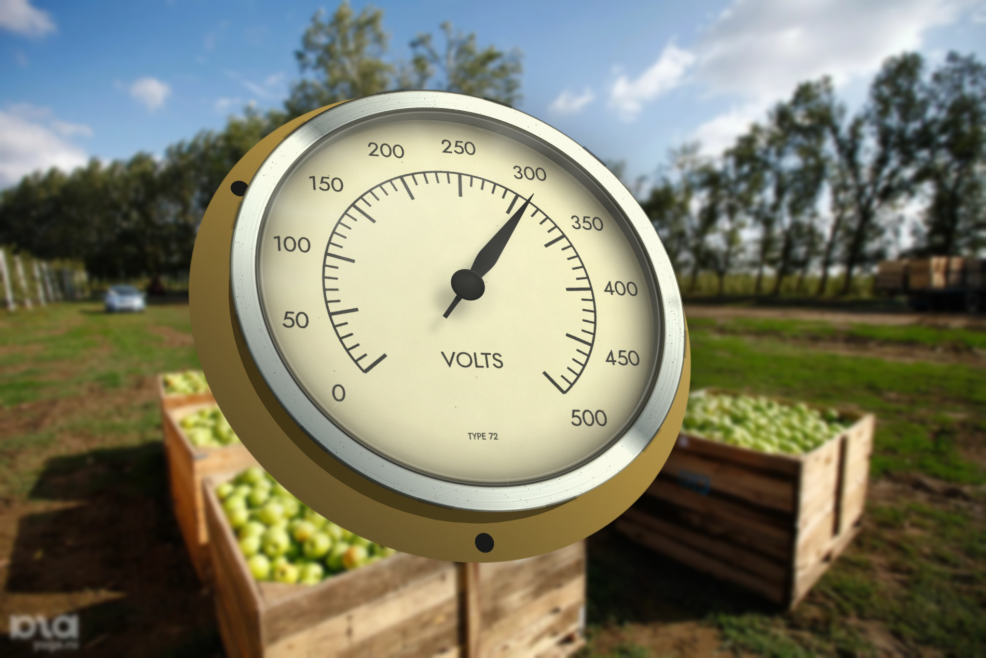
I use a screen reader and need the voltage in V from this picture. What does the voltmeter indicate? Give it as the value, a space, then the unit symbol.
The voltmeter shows 310 V
